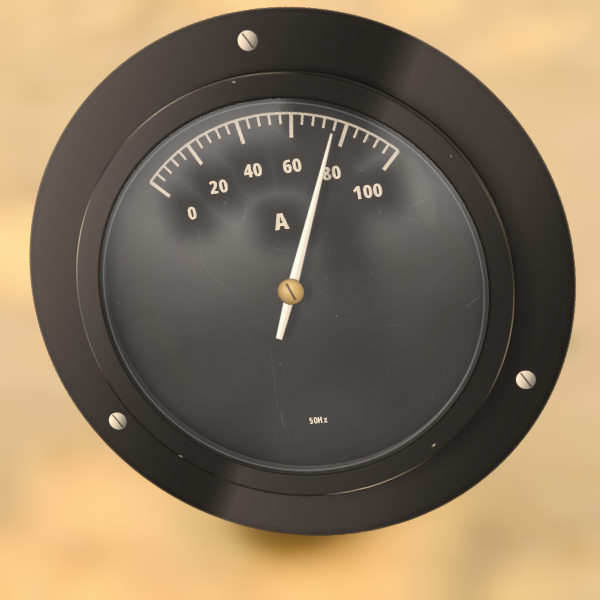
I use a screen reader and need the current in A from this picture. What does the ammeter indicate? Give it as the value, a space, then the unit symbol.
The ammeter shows 76 A
